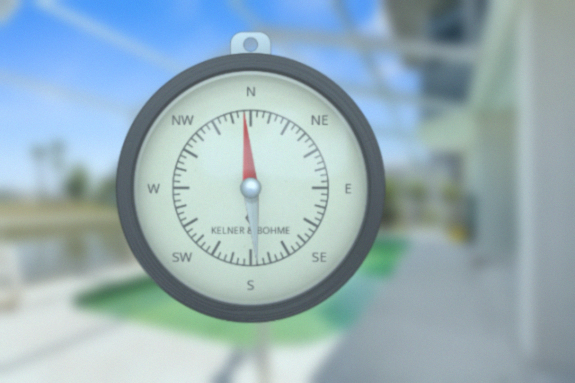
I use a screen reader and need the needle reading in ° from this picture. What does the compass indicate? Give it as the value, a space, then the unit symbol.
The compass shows 355 °
